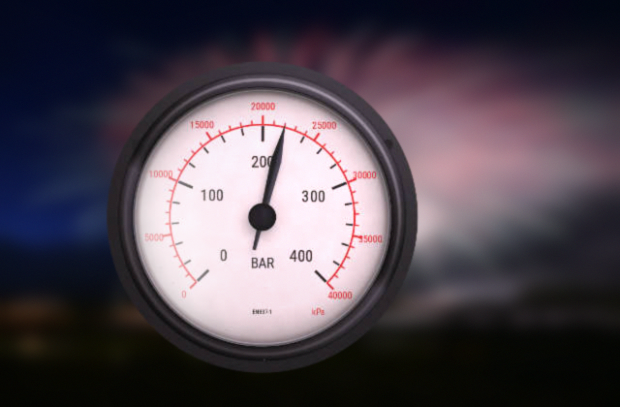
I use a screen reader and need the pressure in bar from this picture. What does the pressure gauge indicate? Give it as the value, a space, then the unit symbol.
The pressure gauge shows 220 bar
